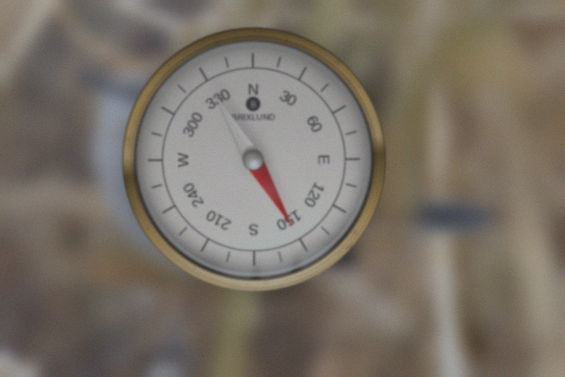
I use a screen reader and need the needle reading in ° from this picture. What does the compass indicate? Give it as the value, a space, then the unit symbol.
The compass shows 150 °
